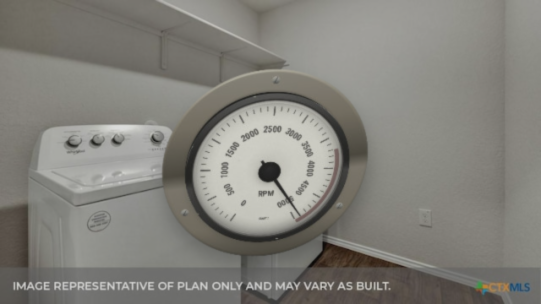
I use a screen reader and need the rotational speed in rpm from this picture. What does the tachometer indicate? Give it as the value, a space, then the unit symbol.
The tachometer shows 4900 rpm
